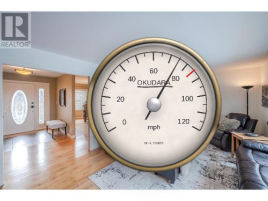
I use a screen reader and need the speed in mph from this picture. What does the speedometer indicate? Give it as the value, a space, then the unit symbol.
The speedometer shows 75 mph
